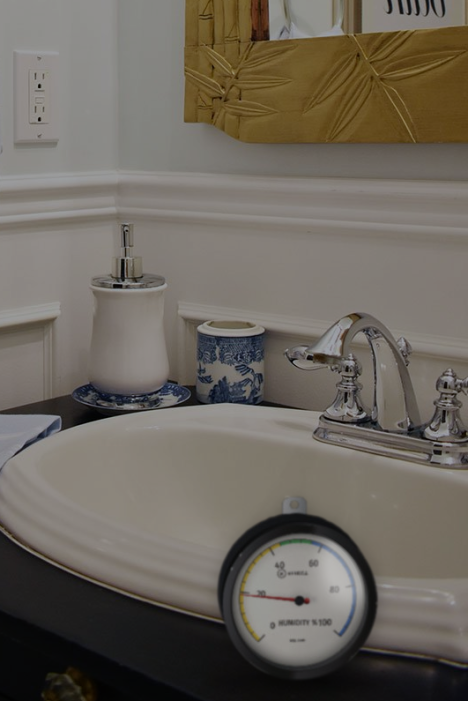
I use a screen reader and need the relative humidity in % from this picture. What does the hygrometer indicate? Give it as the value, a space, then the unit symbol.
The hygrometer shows 20 %
